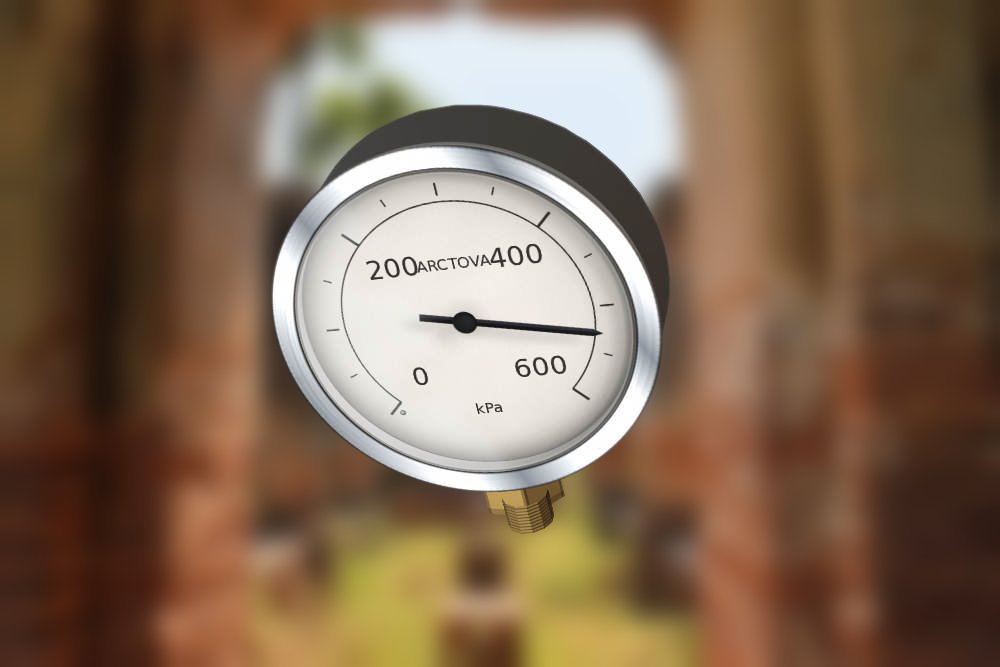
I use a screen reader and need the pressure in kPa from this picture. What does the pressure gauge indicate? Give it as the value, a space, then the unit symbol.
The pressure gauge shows 525 kPa
